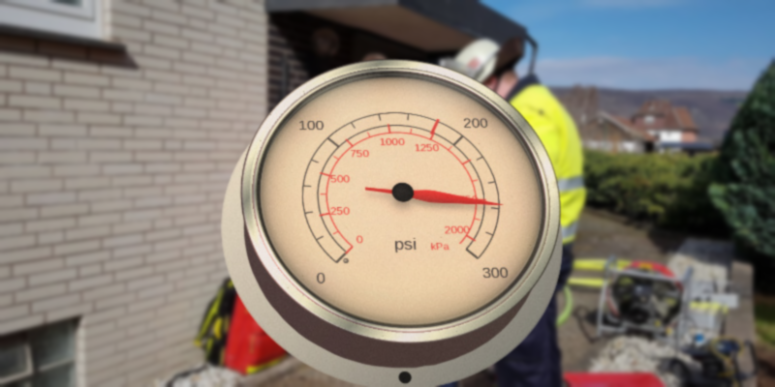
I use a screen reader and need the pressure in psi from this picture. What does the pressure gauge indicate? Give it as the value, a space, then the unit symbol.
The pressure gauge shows 260 psi
